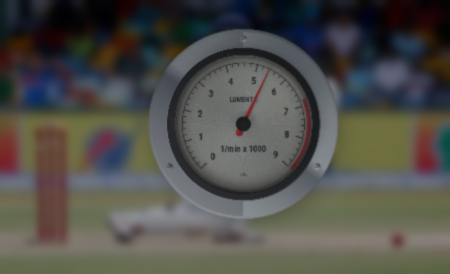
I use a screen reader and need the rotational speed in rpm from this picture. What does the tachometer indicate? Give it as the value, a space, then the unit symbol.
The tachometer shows 5400 rpm
